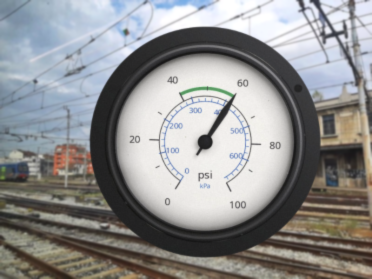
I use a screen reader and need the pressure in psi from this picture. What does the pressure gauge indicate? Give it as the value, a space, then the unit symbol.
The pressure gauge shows 60 psi
